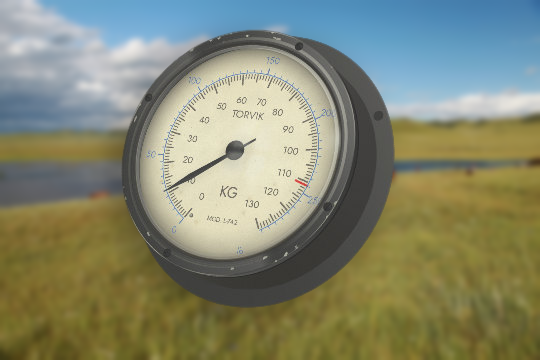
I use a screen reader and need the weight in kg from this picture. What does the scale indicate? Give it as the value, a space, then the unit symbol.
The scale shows 10 kg
